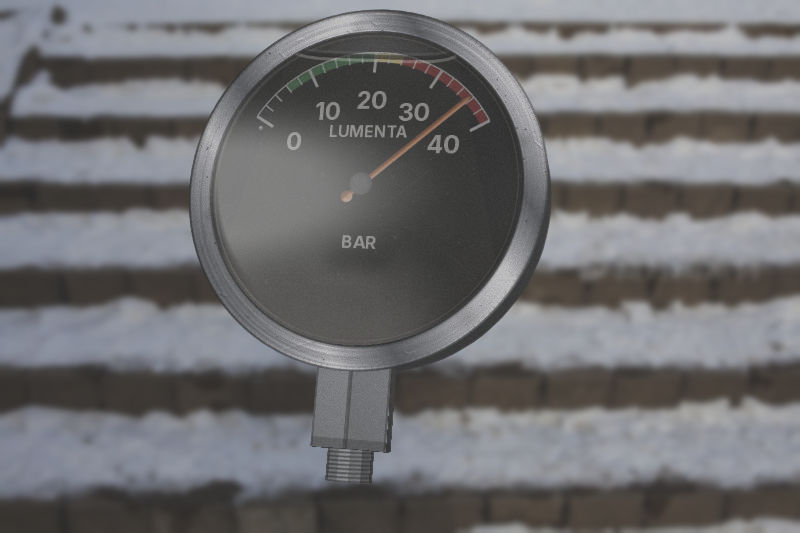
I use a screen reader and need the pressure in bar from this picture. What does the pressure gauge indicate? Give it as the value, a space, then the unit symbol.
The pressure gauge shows 36 bar
